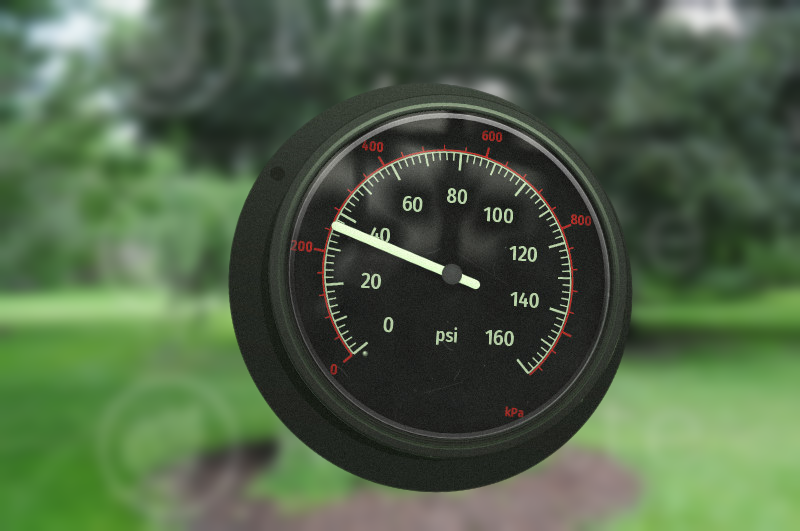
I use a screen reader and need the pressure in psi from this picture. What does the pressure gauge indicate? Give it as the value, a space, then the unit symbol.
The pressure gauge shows 36 psi
